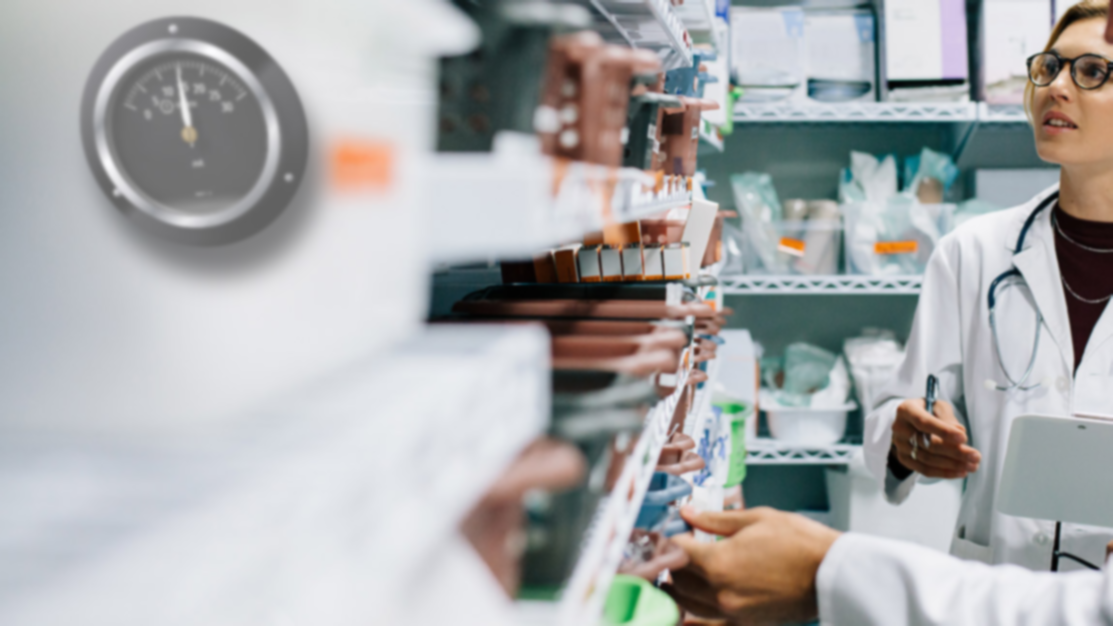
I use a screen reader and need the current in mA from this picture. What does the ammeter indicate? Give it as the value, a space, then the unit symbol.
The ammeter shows 15 mA
